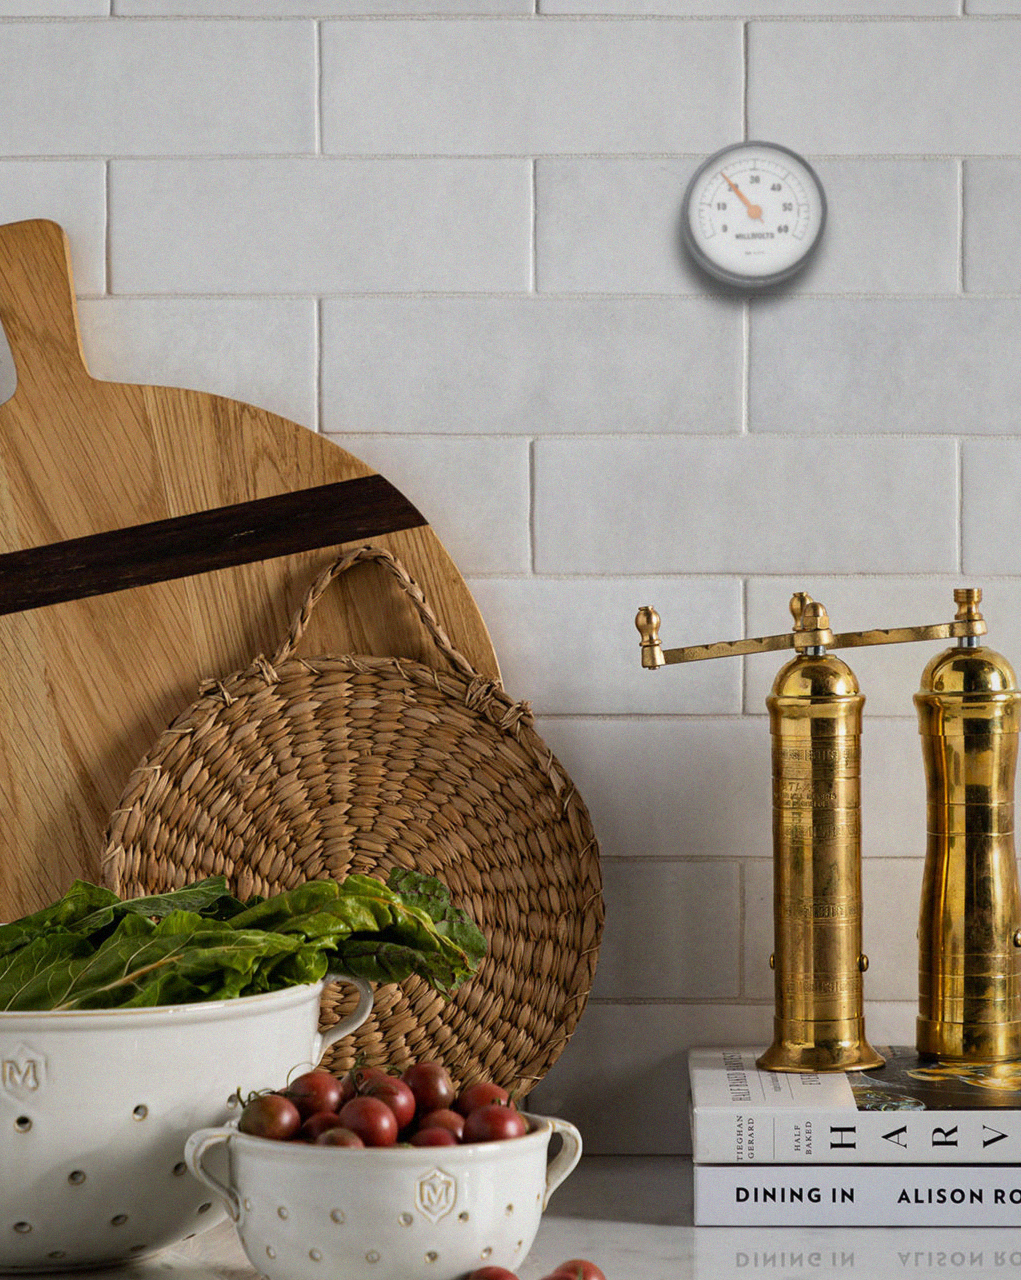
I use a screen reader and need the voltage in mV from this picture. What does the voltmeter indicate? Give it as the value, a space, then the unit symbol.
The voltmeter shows 20 mV
